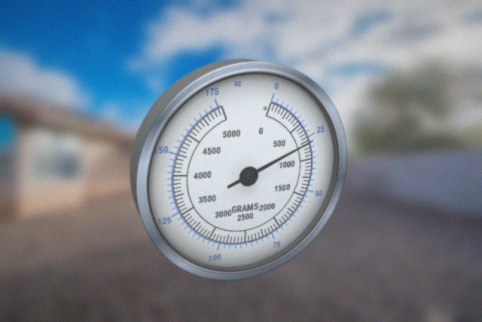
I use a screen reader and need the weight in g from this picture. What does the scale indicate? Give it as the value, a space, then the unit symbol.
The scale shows 750 g
